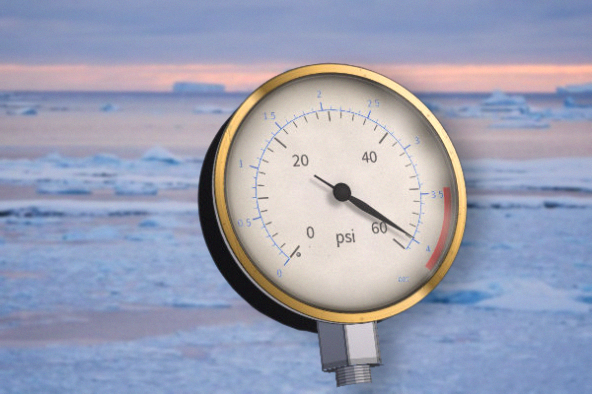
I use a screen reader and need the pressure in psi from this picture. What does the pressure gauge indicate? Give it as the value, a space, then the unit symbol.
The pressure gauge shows 58 psi
